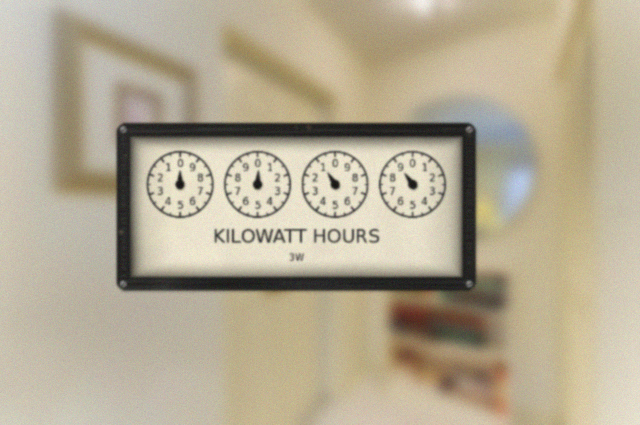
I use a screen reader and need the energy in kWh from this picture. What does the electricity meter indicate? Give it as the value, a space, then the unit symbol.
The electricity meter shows 9 kWh
